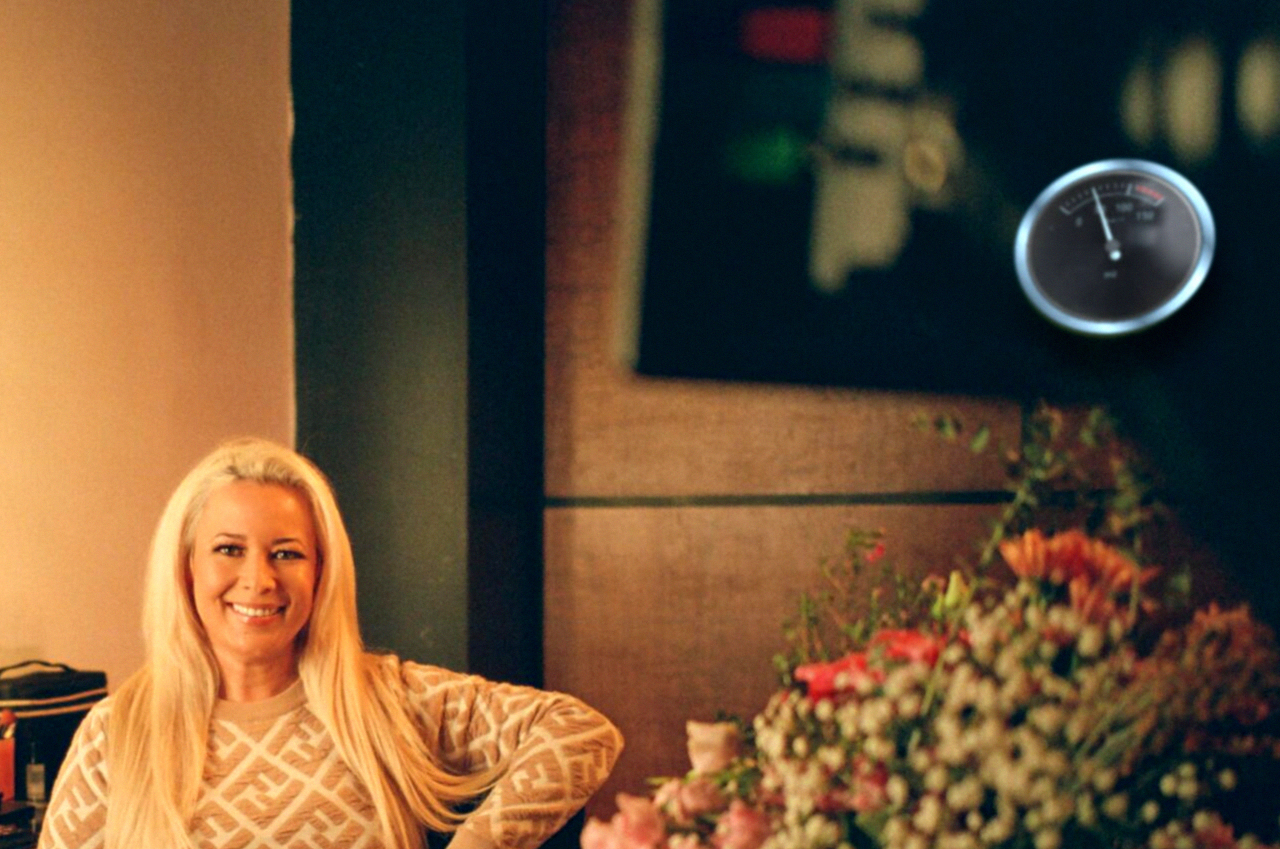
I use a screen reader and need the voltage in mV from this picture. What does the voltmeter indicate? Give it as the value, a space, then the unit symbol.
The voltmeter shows 50 mV
